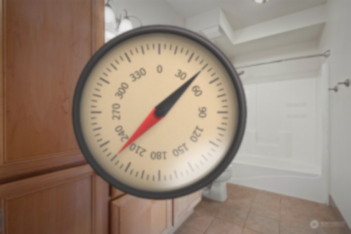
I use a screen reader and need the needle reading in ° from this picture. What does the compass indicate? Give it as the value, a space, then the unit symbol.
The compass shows 225 °
